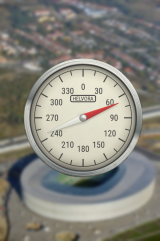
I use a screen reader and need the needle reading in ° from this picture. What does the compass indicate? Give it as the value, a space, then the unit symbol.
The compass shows 67.5 °
